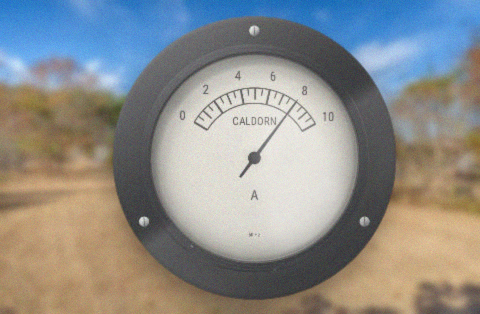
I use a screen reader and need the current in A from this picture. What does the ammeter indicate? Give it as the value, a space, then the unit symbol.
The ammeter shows 8 A
